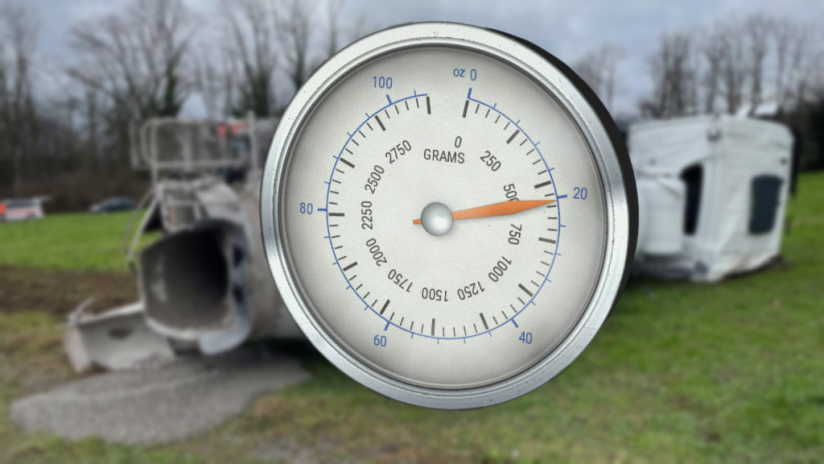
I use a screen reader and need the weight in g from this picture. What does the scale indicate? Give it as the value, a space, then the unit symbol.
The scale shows 575 g
